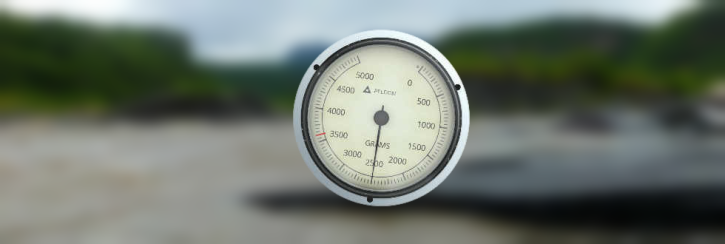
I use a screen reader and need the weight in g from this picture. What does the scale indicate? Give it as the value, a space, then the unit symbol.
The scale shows 2500 g
